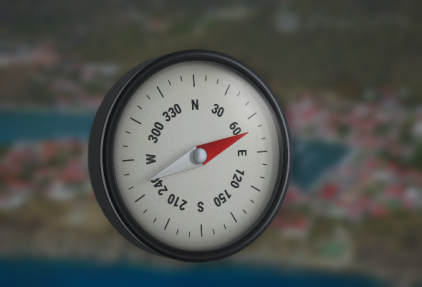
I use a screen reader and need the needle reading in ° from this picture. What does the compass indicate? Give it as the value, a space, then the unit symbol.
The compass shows 70 °
